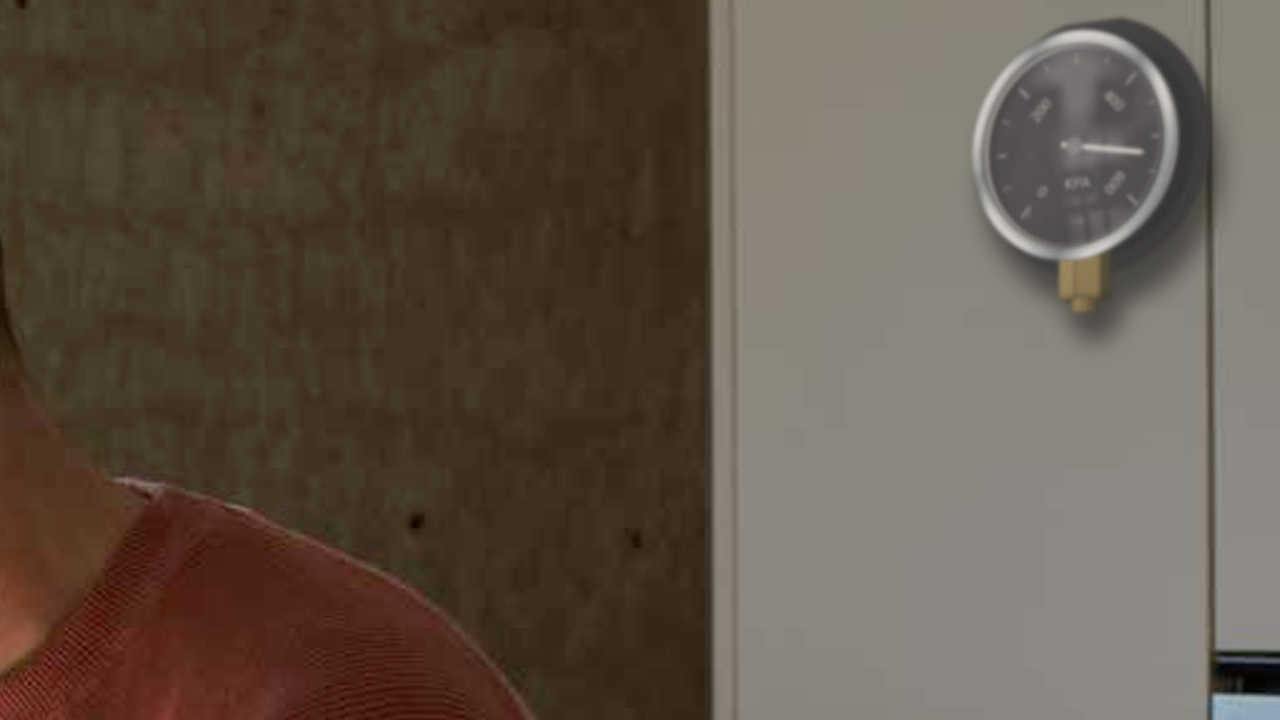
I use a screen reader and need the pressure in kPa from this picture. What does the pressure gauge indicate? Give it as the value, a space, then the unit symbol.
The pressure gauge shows 525 kPa
